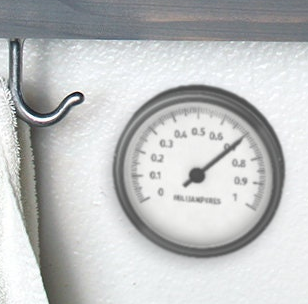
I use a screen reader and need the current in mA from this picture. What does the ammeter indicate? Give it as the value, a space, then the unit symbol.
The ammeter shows 0.7 mA
